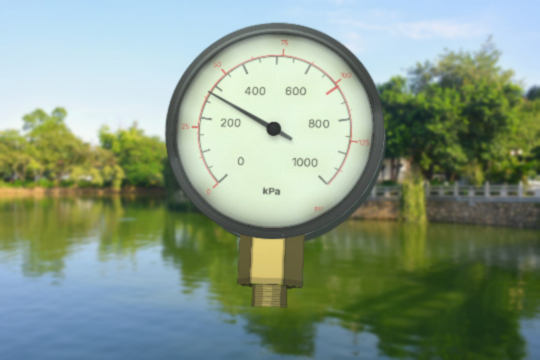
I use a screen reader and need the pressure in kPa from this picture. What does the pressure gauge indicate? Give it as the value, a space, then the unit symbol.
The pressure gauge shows 275 kPa
